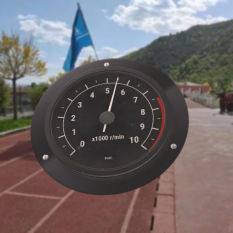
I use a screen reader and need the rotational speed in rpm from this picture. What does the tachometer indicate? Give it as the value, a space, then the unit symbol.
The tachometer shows 5500 rpm
